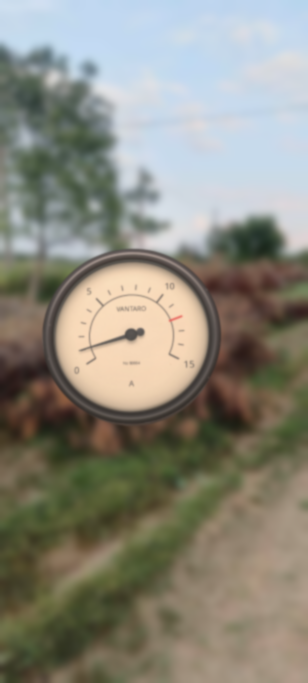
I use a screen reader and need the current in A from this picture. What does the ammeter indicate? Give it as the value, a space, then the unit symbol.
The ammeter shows 1 A
